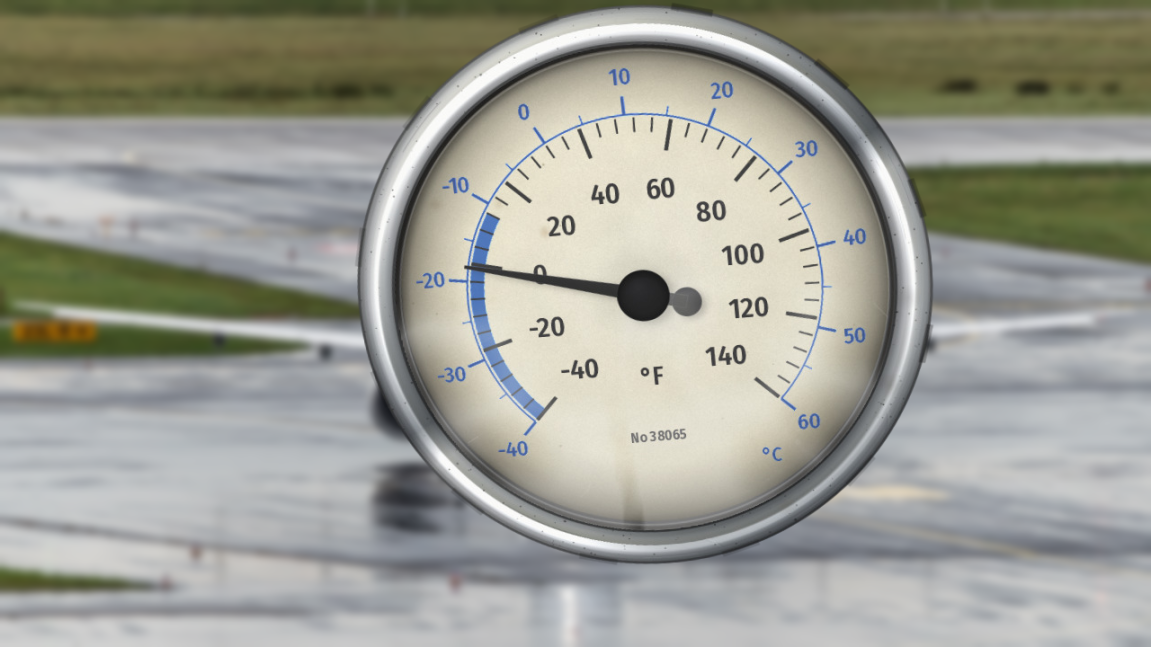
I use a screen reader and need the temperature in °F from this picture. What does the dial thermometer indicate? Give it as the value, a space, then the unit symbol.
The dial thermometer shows 0 °F
